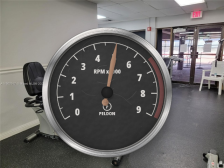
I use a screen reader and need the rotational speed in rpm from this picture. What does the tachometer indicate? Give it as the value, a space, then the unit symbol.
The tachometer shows 5000 rpm
